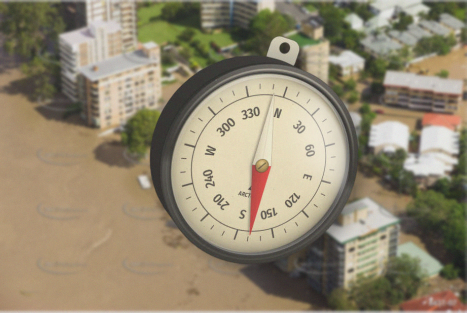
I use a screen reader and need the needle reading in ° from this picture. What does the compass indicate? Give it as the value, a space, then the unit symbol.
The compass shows 170 °
